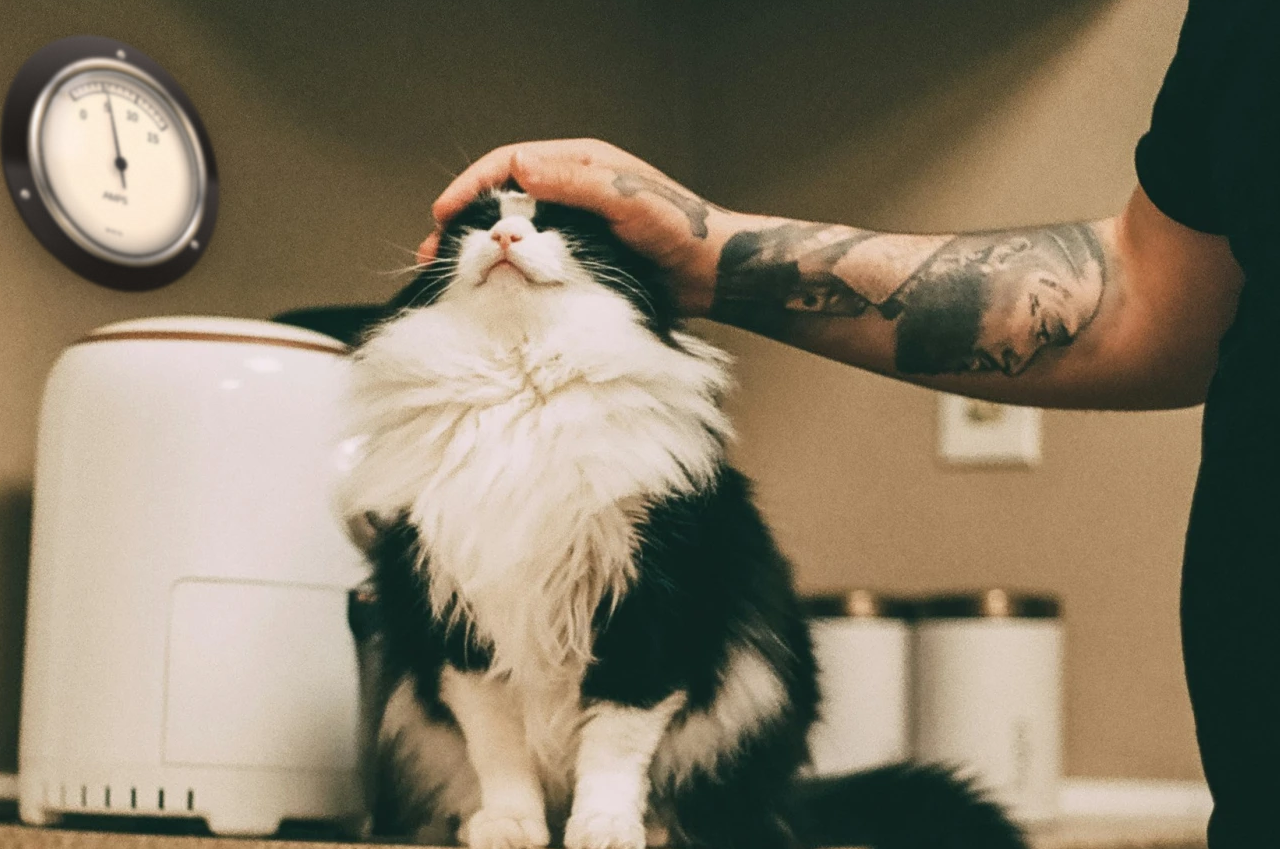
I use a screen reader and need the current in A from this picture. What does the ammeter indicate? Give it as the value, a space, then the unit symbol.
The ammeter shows 5 A
